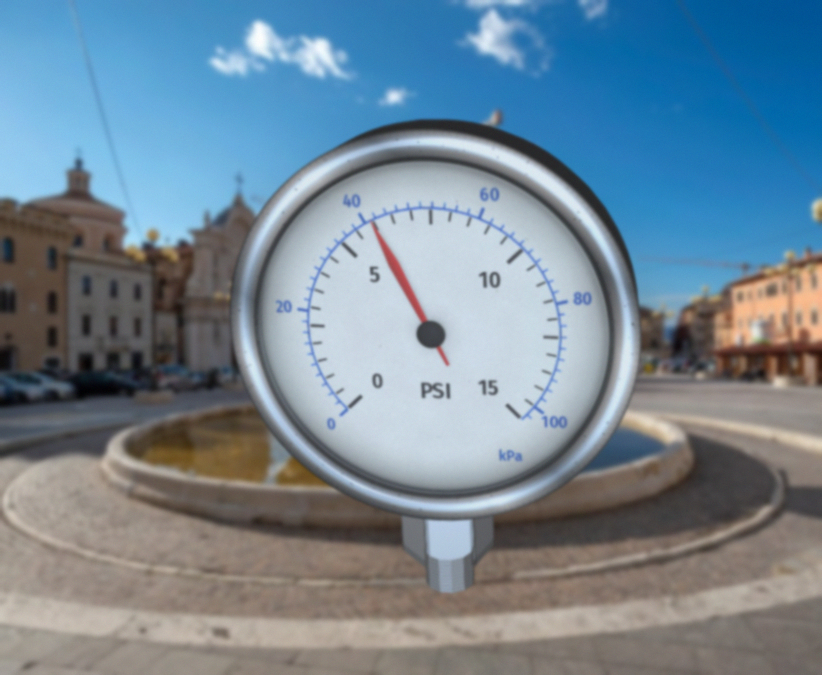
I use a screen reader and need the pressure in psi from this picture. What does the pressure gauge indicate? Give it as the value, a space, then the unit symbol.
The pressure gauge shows 6 psi
